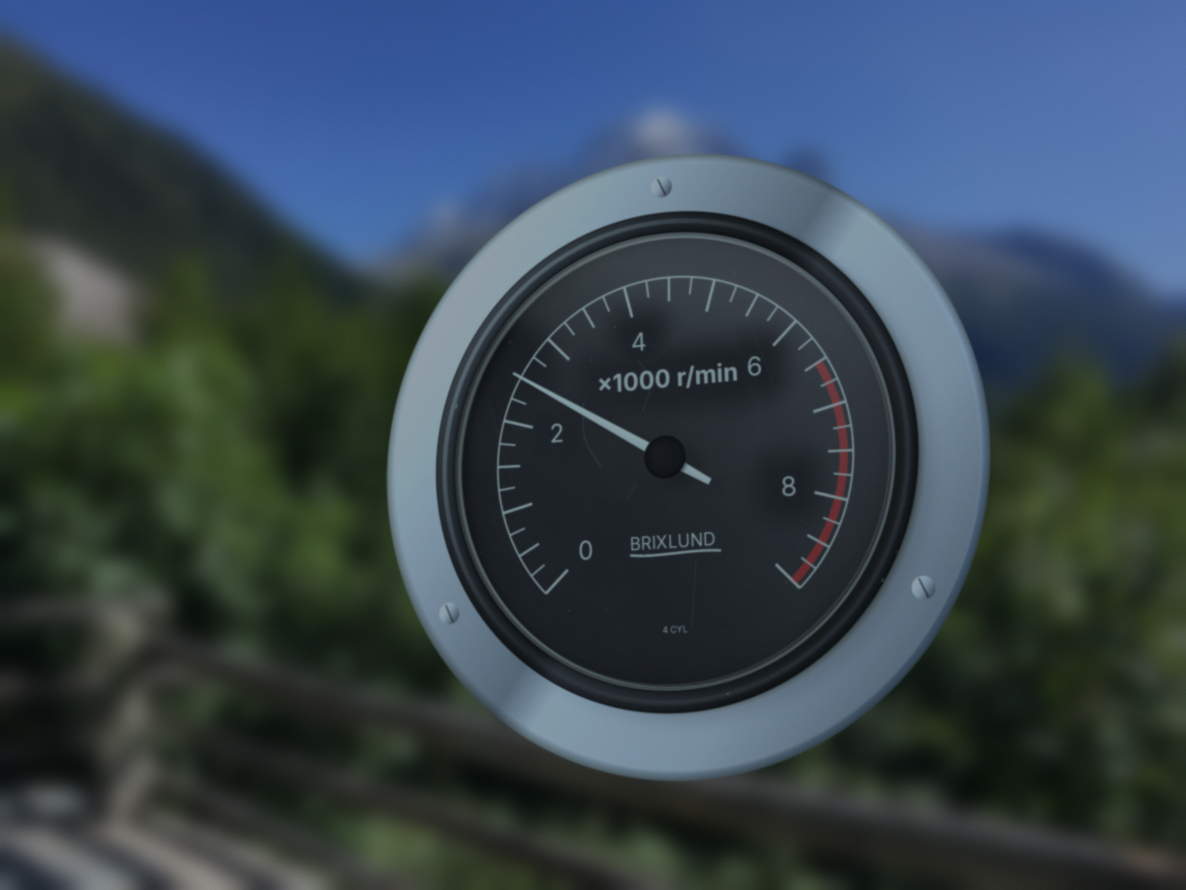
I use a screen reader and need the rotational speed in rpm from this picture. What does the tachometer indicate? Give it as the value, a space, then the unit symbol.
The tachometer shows 2500 rpm
